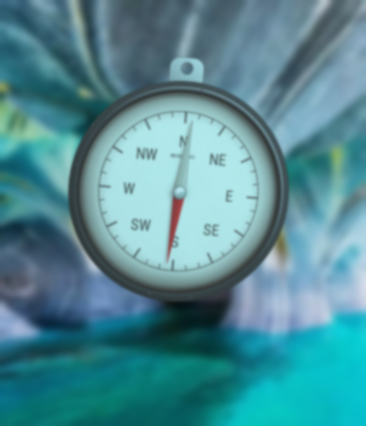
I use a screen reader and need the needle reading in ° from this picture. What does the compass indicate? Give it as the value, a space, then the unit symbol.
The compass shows 185 °
